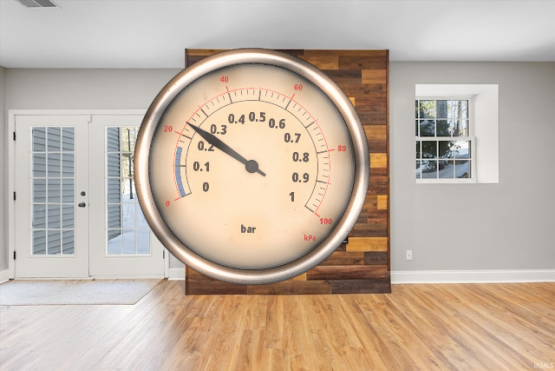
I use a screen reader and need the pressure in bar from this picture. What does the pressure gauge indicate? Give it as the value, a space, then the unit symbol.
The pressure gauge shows 0.24 bar
